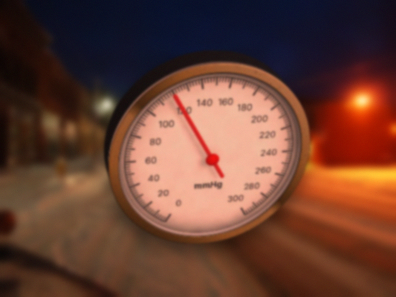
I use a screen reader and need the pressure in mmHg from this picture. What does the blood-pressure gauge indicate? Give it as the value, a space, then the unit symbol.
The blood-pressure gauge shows 120 mmHg
